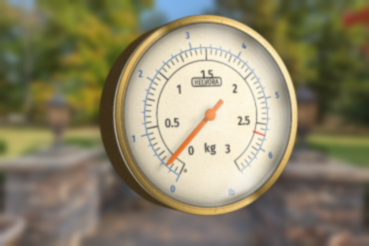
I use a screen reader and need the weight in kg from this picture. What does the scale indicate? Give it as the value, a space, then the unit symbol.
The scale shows 0.15 kg
